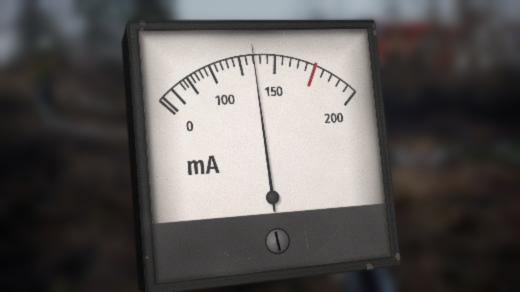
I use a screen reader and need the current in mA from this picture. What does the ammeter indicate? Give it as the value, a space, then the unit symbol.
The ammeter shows 135 mA
